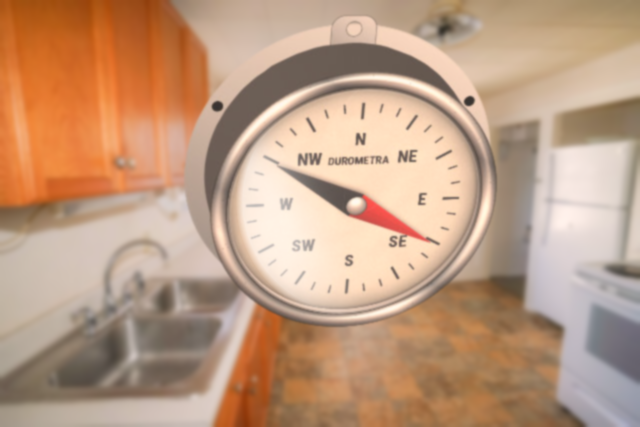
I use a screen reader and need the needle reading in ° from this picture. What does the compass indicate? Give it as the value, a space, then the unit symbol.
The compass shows 120 °
